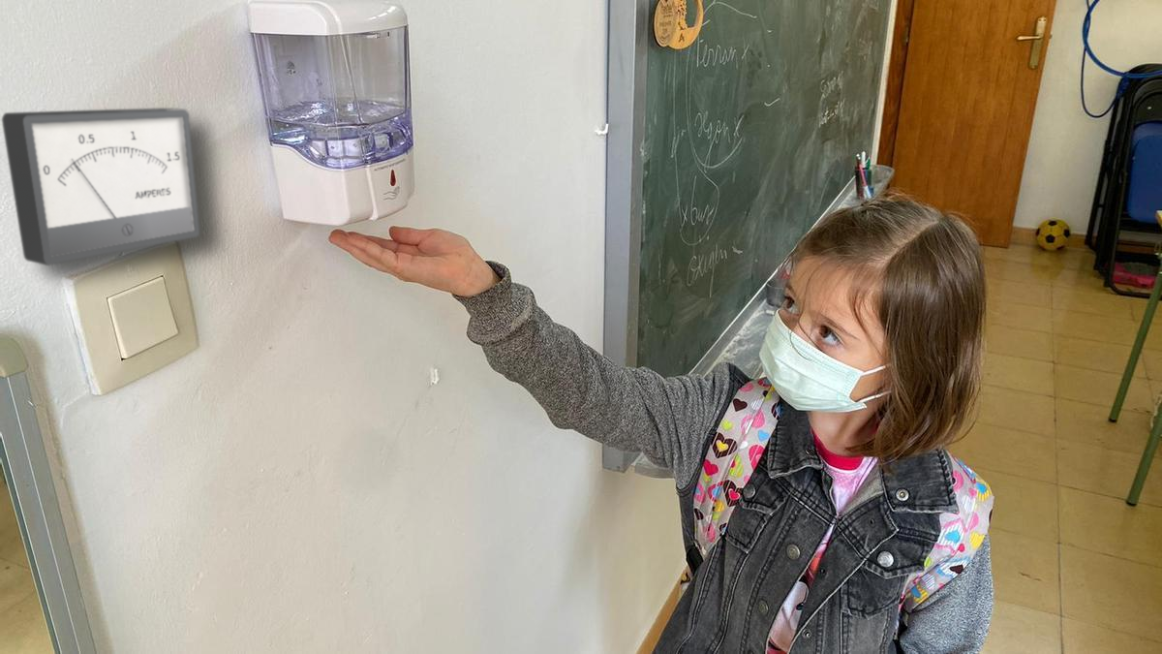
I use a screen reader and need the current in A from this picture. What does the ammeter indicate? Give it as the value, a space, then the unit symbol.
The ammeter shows 0.25 A
